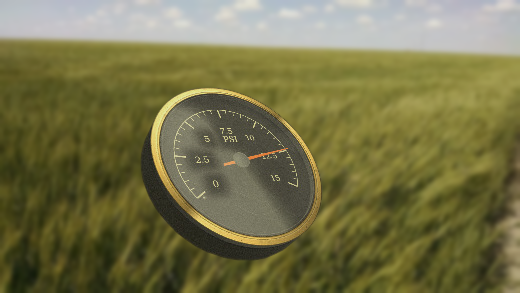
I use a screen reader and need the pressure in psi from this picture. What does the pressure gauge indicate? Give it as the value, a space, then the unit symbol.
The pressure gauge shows 12.5 psi
